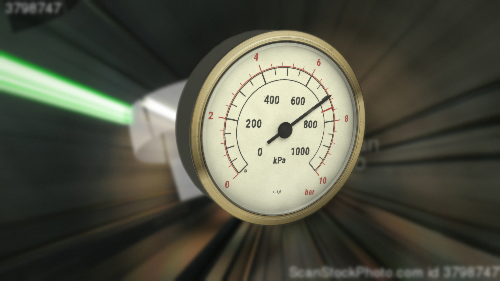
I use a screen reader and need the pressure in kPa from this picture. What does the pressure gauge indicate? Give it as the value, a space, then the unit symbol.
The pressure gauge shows 700 kPa
